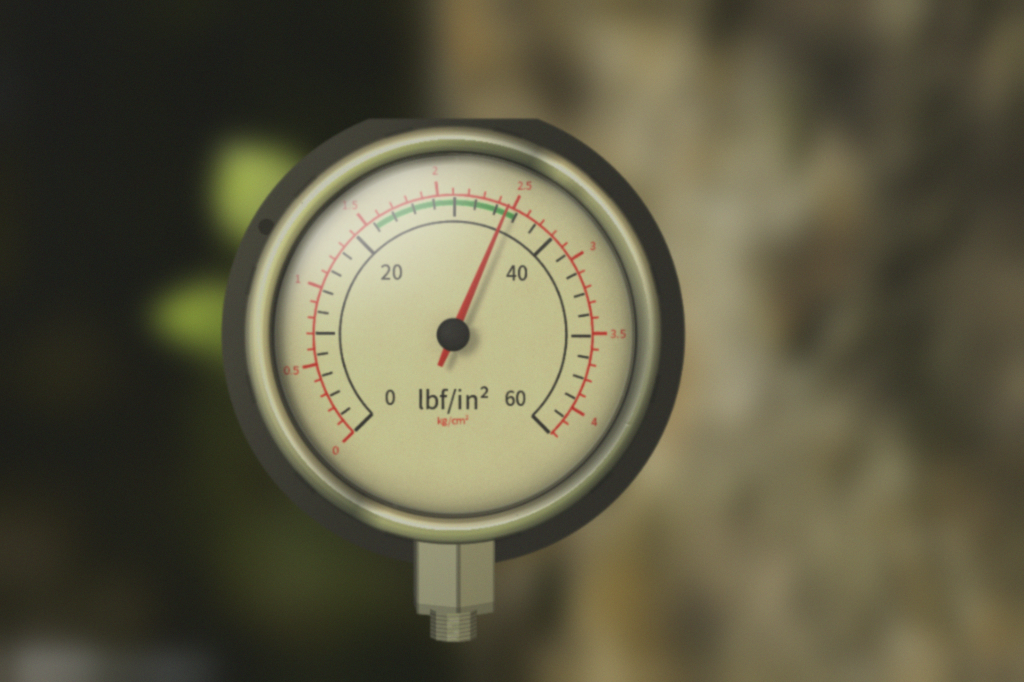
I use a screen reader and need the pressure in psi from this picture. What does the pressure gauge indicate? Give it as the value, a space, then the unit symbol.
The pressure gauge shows 35 psi
